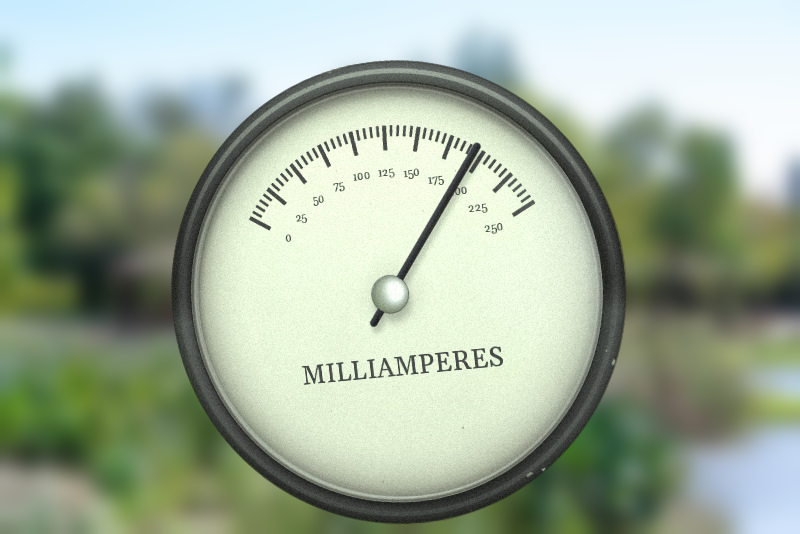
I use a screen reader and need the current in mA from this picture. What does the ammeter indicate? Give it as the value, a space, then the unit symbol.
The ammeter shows 195 mA
